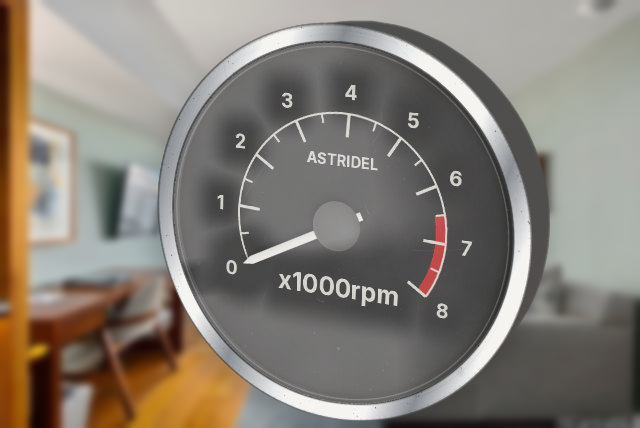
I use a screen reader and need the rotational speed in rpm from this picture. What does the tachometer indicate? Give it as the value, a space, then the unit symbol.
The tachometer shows 0 rpm
